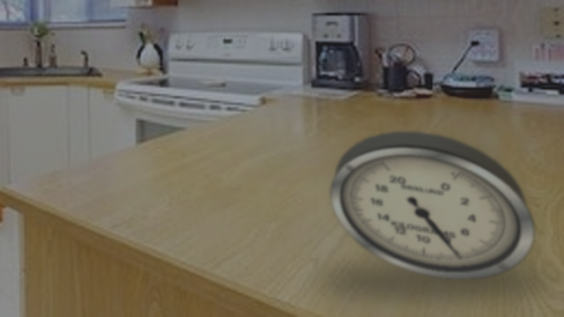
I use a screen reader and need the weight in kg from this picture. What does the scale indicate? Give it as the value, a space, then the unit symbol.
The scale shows 8 kg
